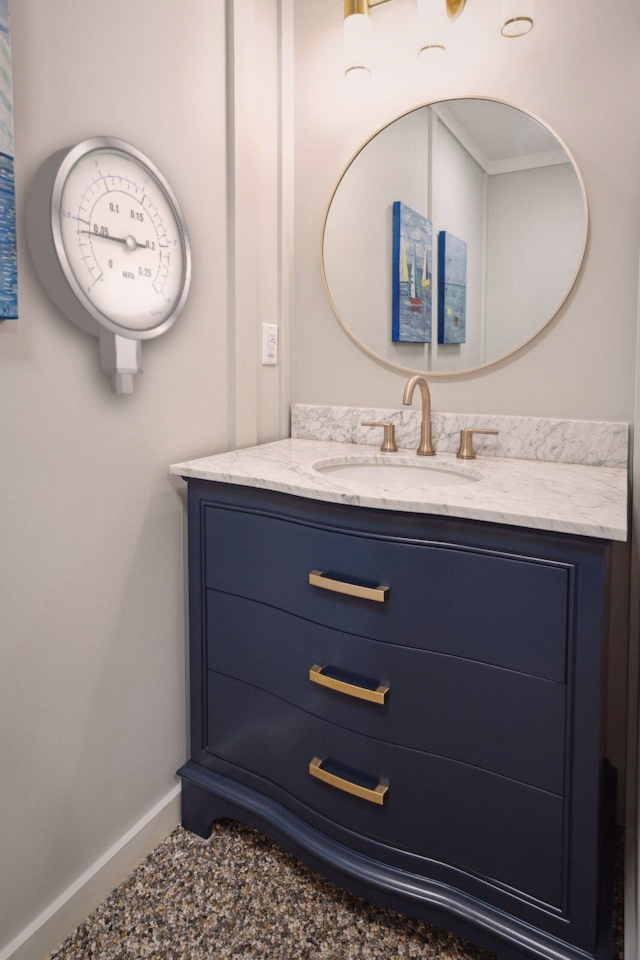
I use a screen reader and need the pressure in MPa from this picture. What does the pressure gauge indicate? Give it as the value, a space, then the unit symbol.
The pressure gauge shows 0.04 MPa
